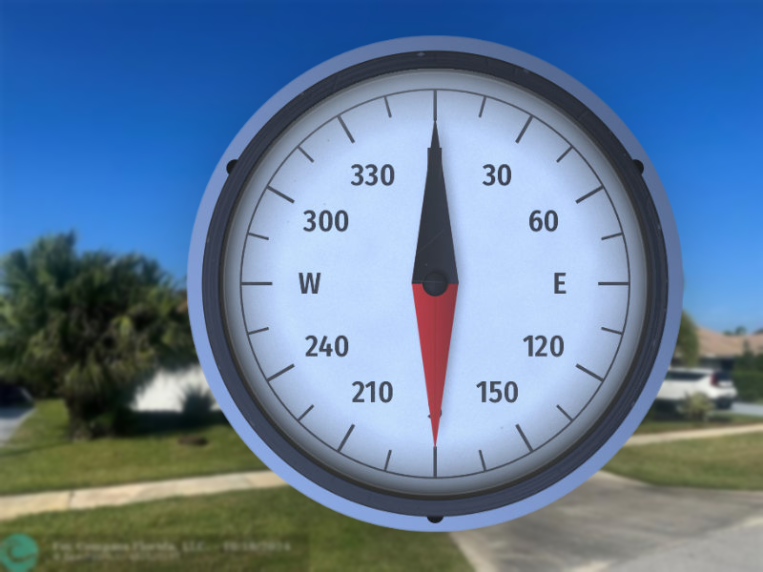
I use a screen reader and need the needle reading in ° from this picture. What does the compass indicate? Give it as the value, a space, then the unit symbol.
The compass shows 180 °
